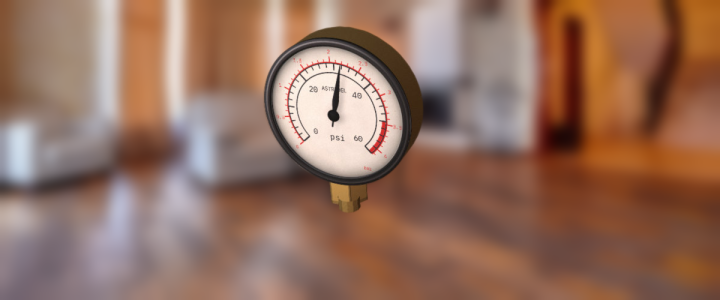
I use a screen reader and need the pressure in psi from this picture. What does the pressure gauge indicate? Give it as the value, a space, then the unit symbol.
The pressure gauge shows 32 psi
